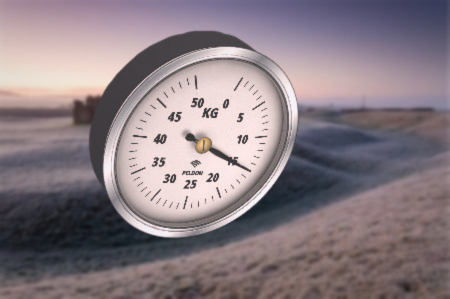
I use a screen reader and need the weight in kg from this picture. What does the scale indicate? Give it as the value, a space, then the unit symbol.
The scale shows 15 kg
